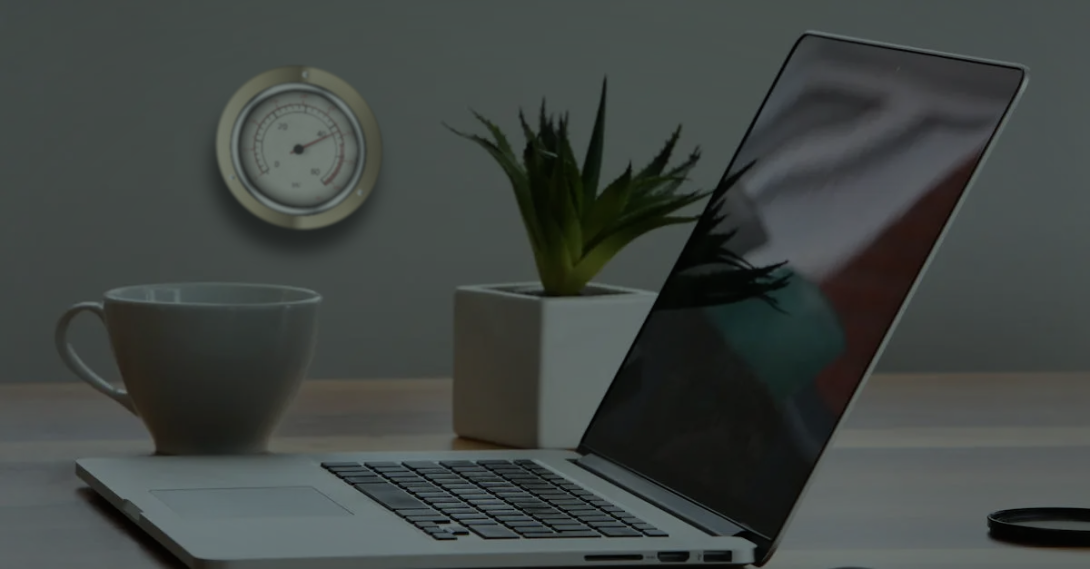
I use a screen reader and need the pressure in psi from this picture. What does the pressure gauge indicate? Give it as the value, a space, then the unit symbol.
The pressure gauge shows 42 psi
